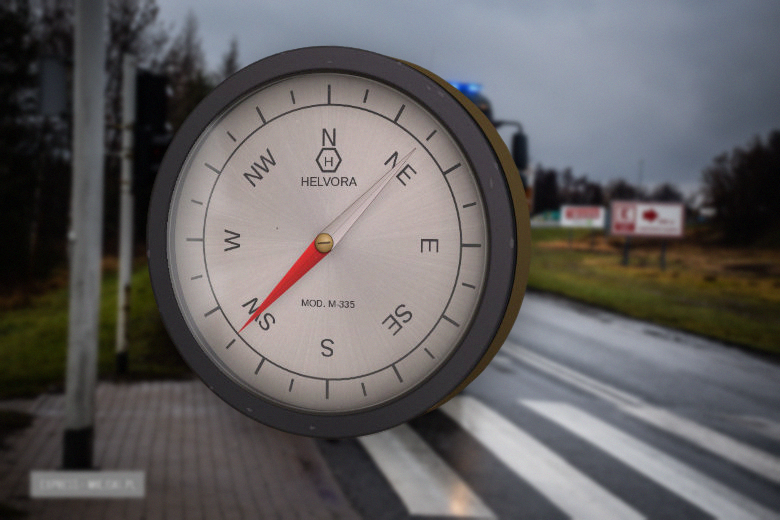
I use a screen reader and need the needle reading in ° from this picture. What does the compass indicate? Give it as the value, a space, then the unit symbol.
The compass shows 225 °
